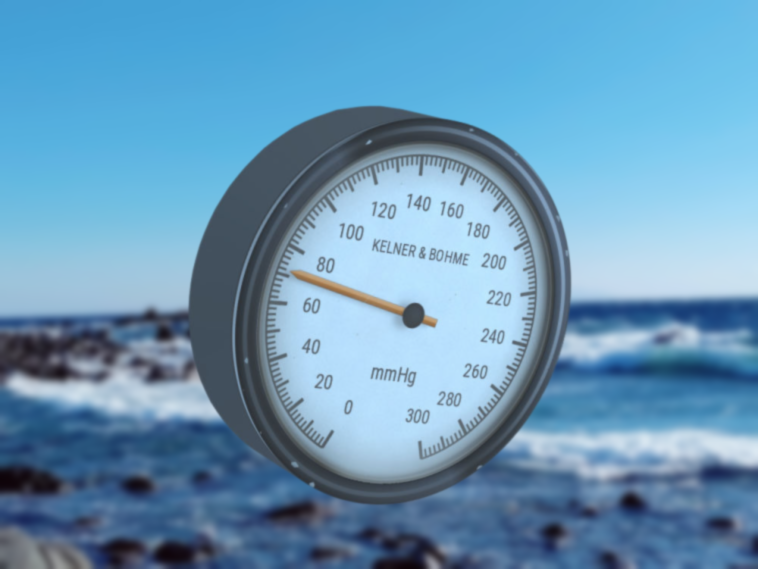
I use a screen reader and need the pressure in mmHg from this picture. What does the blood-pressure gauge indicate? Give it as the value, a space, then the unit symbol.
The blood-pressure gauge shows 72 mmHg
